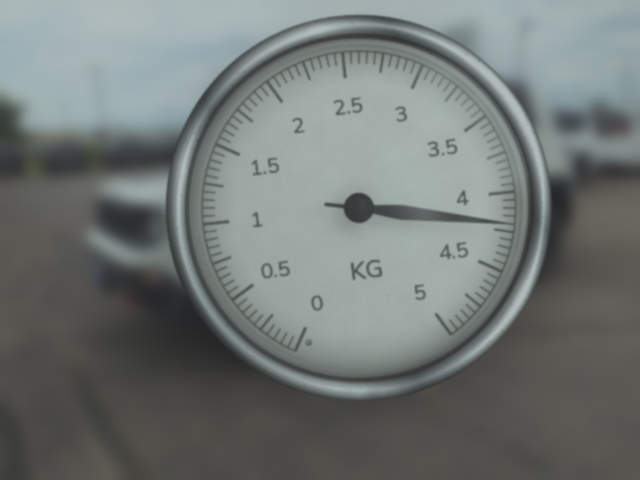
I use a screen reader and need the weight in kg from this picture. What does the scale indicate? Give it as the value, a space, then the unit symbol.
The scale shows 4.2 kg
